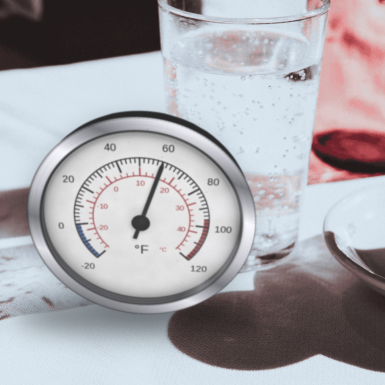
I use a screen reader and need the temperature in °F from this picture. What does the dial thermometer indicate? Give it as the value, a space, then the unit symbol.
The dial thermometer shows 60 °F
